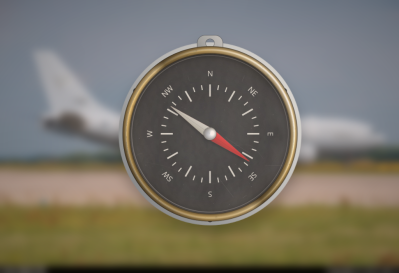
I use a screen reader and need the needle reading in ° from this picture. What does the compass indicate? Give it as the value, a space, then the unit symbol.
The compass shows 125 °
